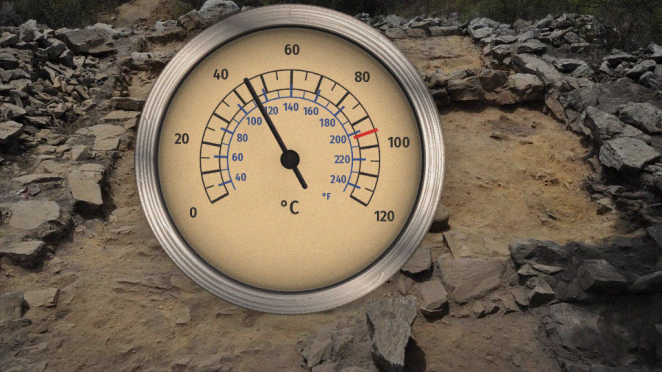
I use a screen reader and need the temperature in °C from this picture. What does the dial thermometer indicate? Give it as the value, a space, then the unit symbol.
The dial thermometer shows 45 °C
